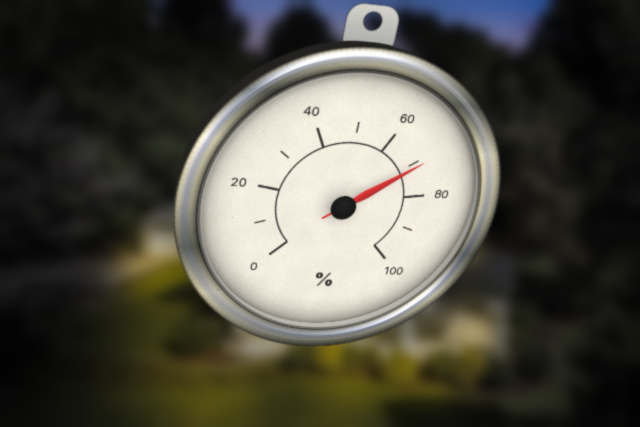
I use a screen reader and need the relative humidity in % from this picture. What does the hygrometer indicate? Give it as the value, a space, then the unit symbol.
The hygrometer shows 70 %
